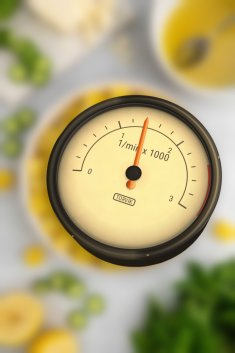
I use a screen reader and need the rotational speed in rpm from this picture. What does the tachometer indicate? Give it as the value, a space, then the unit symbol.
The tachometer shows 1400 rpm
